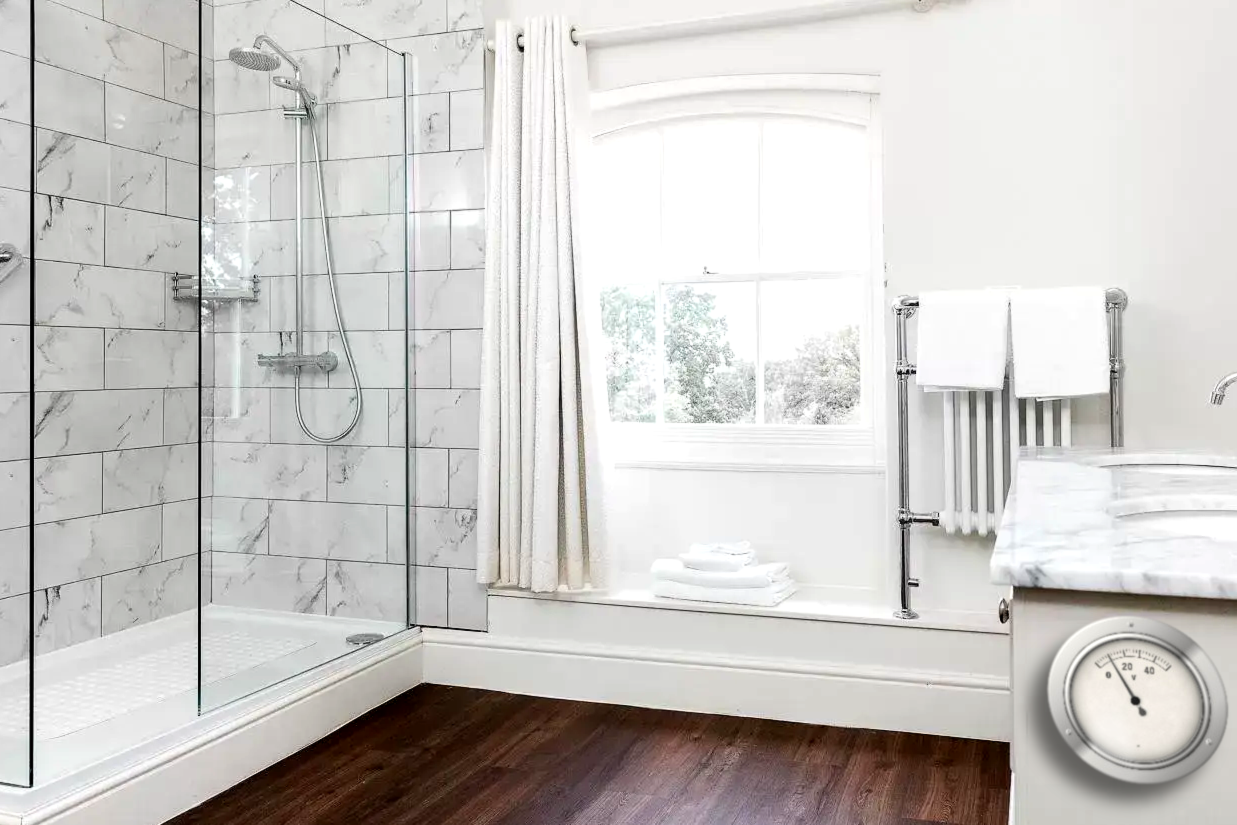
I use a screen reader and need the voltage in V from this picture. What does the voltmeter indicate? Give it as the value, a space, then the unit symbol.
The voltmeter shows 10 V
